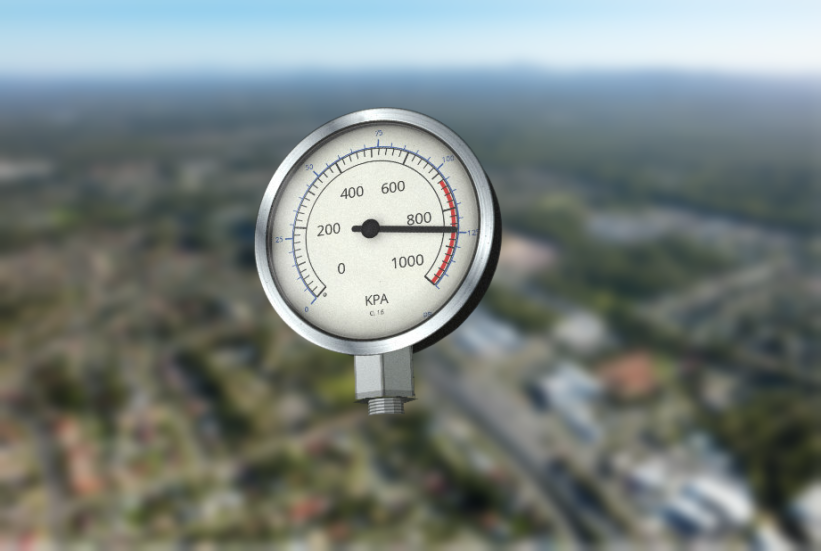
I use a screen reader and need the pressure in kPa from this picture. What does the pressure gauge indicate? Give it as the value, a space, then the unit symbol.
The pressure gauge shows 860 kPa
